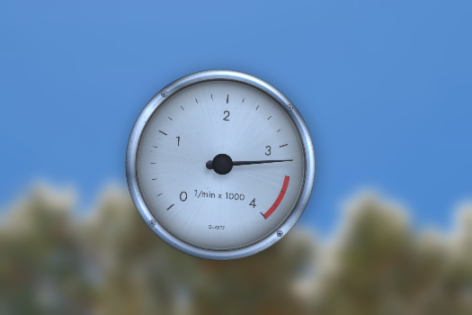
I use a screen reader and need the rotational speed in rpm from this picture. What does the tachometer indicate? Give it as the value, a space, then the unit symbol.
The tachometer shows 3200 rpm
